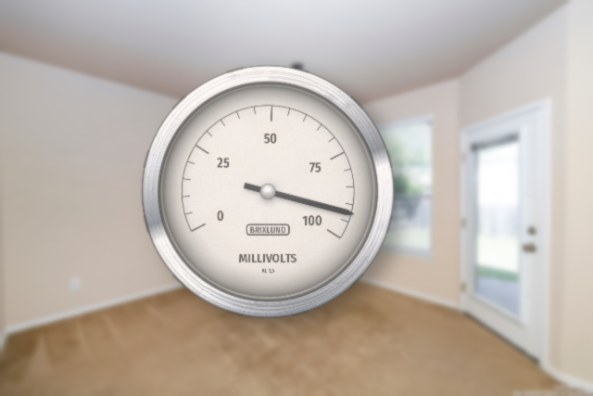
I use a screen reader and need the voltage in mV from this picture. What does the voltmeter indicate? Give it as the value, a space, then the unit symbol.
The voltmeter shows 92.5 mV
